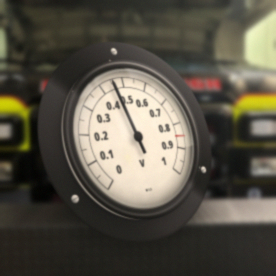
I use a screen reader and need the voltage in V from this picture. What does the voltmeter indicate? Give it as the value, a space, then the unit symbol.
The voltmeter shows 0.45 V
